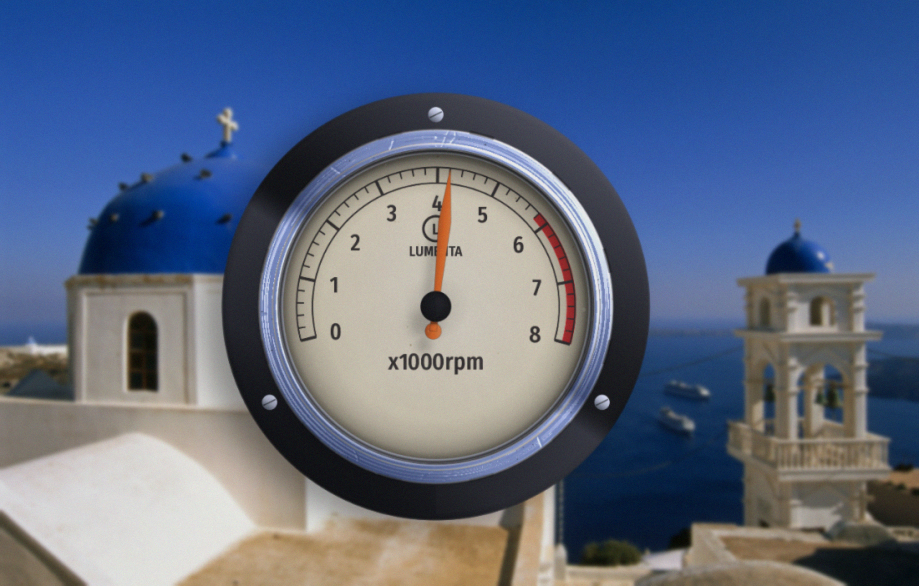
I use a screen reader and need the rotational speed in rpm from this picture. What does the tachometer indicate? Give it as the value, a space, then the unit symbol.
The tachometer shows 4200 rpm
